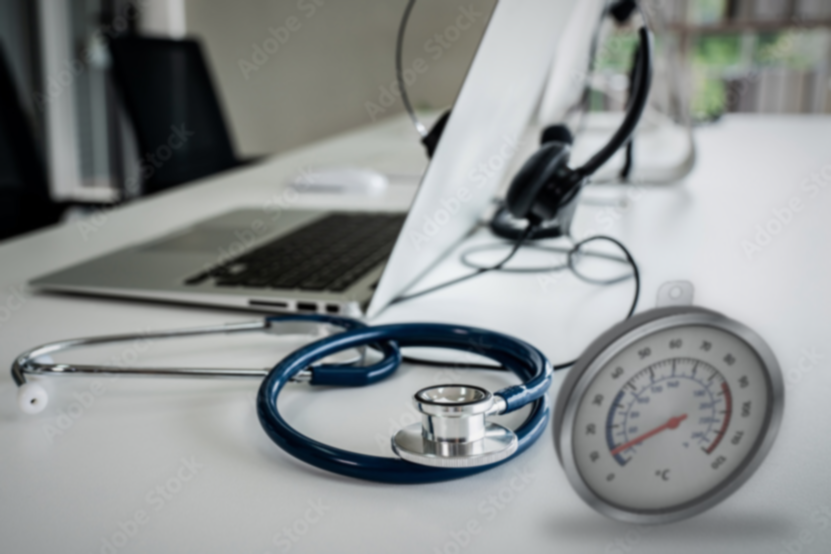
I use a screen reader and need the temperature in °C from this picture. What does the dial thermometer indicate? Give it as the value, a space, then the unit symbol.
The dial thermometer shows 10 °C
